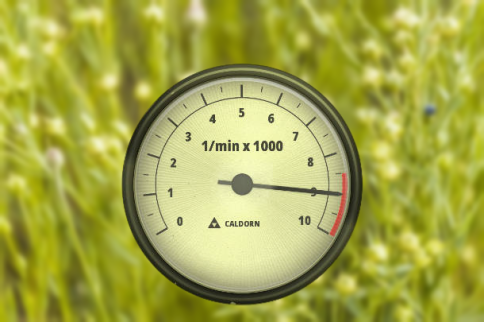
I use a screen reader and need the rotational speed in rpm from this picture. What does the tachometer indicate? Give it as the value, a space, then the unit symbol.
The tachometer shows 9000 rpm
